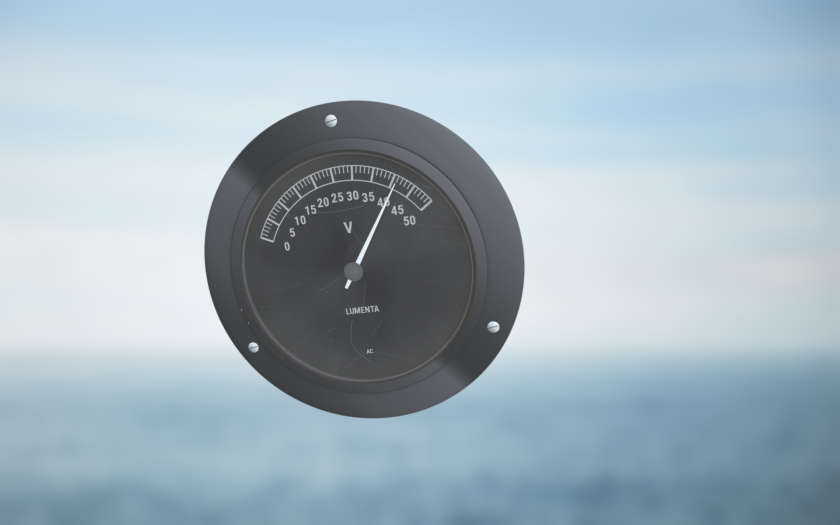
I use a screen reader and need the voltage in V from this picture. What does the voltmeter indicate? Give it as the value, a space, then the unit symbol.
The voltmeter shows 41 V
